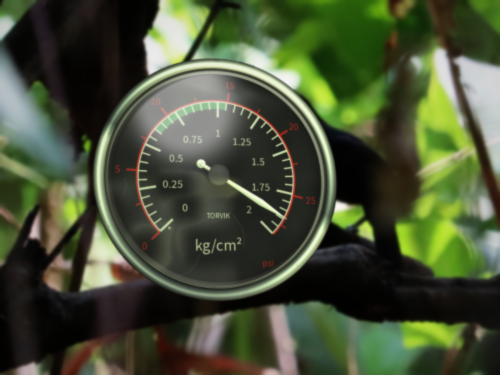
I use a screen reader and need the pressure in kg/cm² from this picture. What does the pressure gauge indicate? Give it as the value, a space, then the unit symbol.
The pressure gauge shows 1.9 kg/cm²
